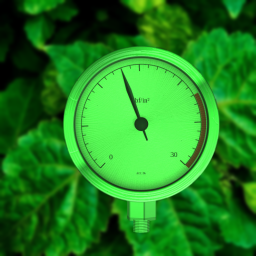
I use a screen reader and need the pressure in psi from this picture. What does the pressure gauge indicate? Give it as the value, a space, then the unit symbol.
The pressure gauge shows 13 psi
